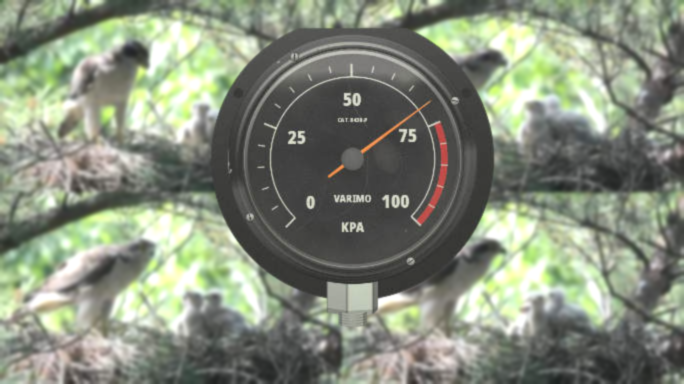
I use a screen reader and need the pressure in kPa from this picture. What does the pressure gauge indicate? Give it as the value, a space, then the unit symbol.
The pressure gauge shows 70 kPa
